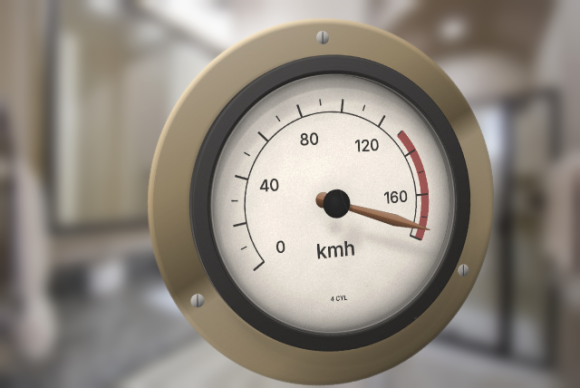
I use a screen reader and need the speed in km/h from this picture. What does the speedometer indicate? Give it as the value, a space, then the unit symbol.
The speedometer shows 175 km/h
